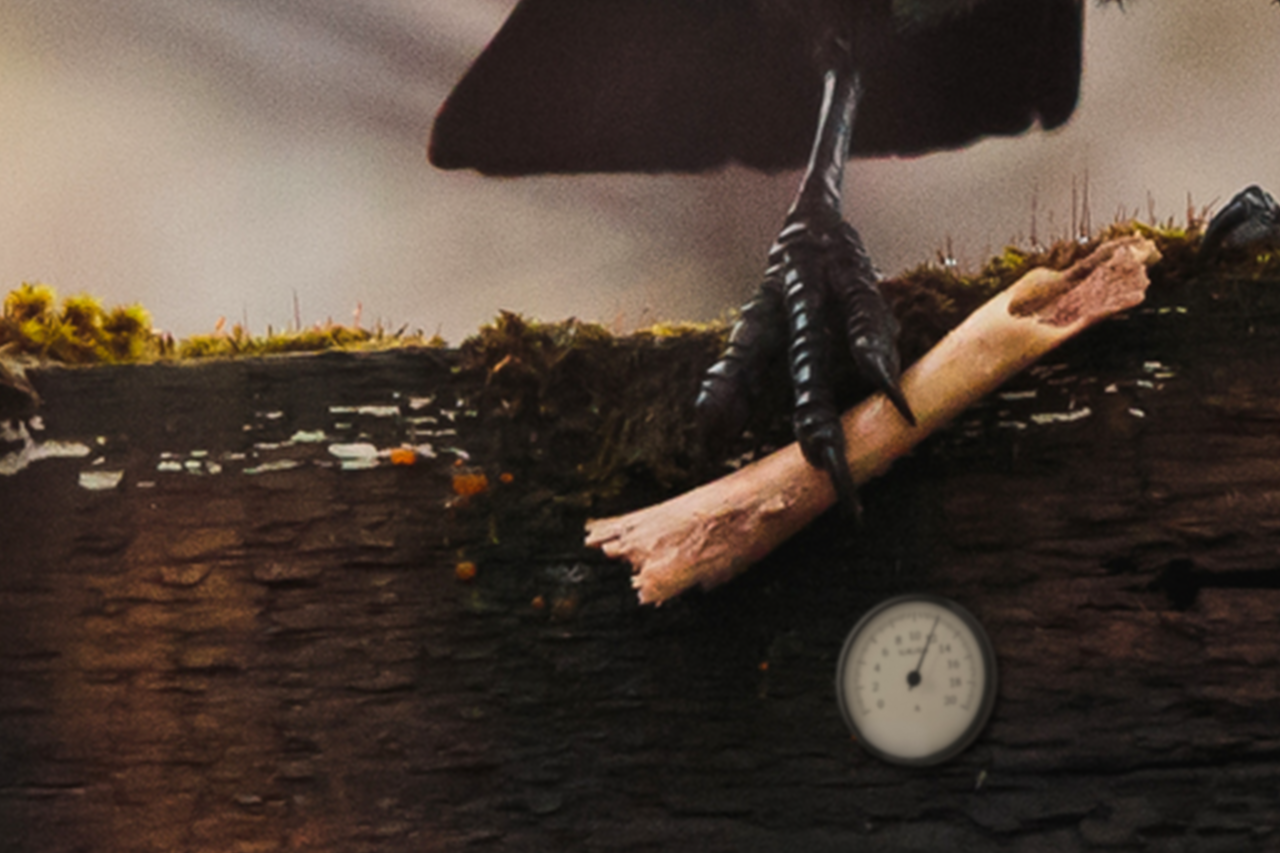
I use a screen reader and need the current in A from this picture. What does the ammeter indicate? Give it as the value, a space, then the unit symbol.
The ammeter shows 12 A
